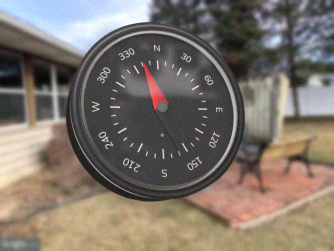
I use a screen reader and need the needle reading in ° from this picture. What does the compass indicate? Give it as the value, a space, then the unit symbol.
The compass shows 340 °
